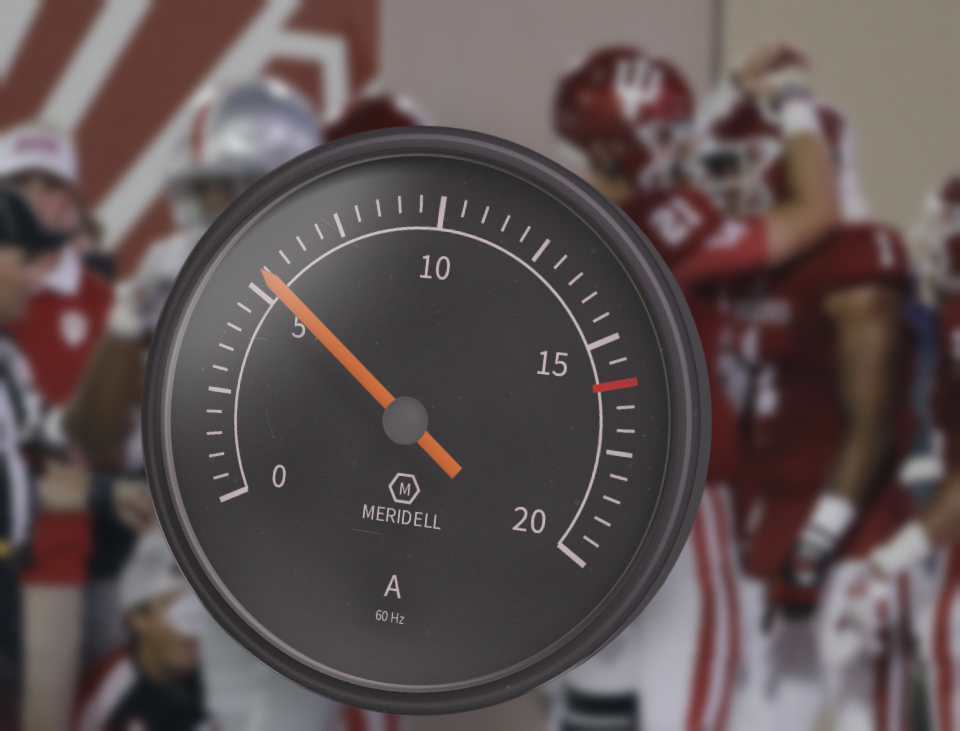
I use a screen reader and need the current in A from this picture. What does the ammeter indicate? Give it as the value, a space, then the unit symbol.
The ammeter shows 5.5 A
